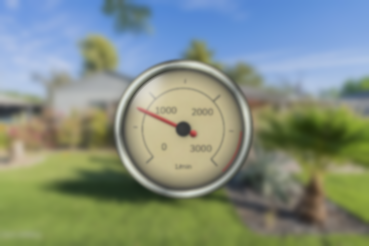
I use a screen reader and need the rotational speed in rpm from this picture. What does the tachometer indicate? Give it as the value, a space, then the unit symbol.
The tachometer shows 750 rpm
